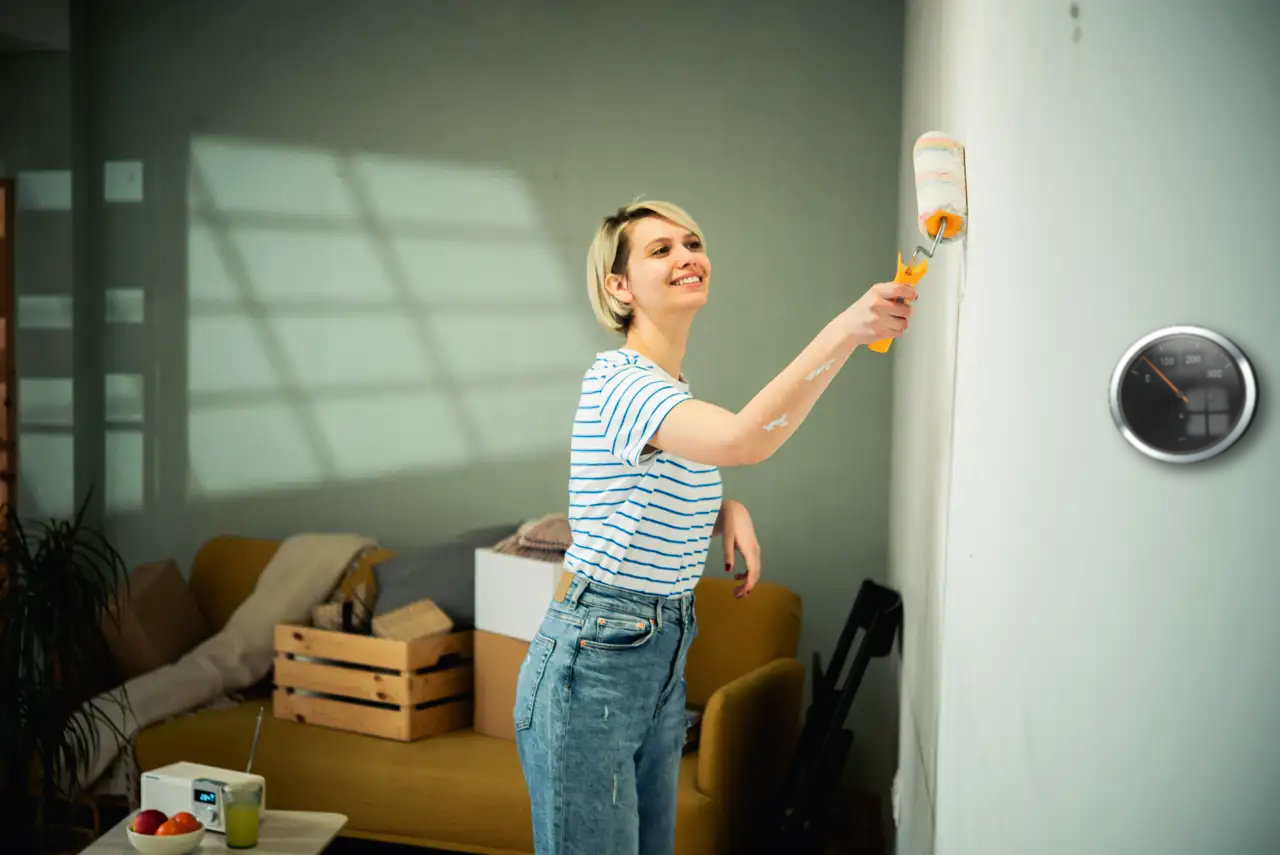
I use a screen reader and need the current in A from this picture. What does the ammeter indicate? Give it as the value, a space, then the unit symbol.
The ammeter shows 50 A
